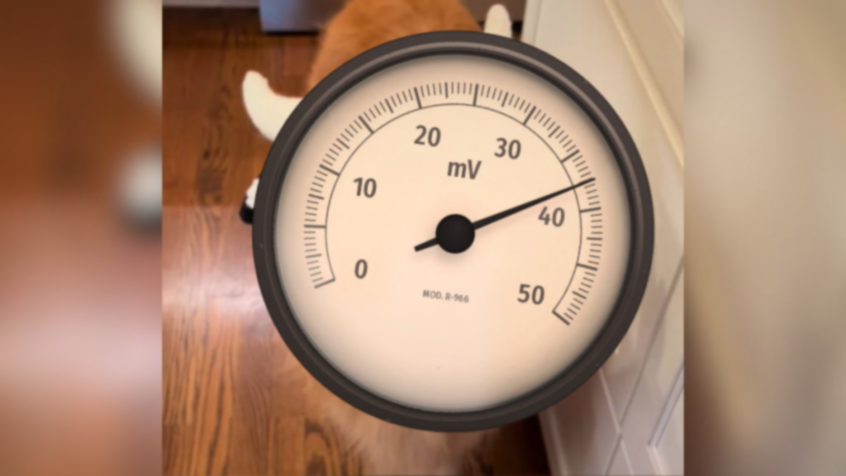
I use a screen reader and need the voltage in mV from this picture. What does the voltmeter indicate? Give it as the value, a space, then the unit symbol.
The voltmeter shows 37.5 mV
